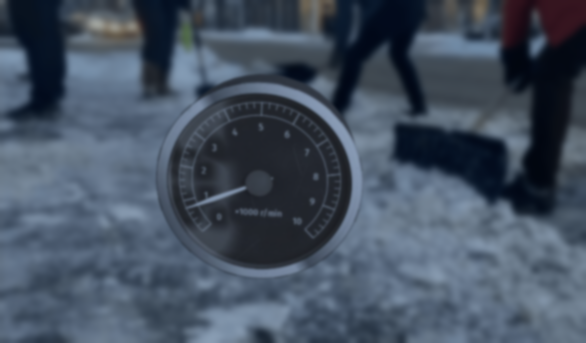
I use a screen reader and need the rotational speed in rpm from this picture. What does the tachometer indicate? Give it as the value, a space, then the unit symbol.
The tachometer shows 800 rpm
